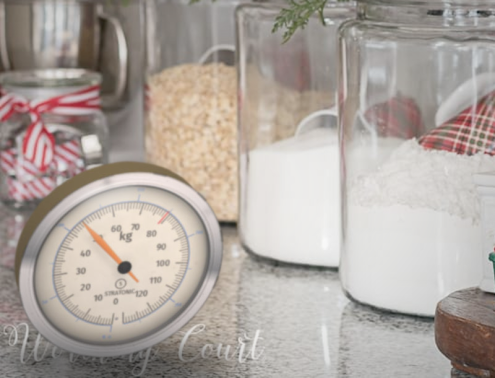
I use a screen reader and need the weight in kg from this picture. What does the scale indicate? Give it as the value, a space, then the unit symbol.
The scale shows 50 kg
